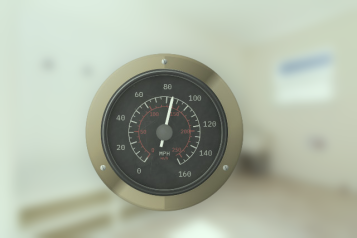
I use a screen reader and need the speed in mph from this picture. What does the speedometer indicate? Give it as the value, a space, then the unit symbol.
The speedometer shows 85 mph
